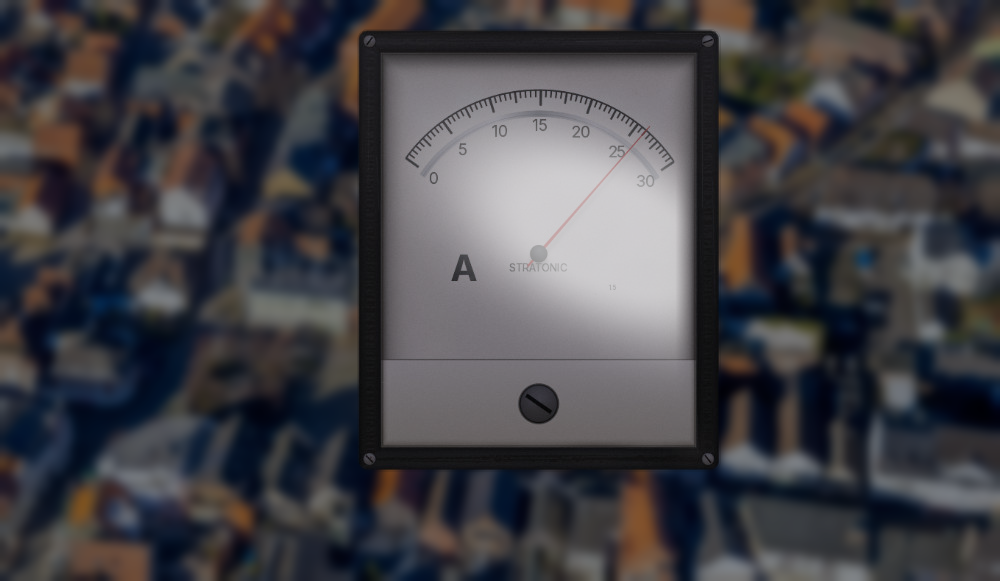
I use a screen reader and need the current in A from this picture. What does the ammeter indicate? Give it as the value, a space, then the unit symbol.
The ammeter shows 26 A
